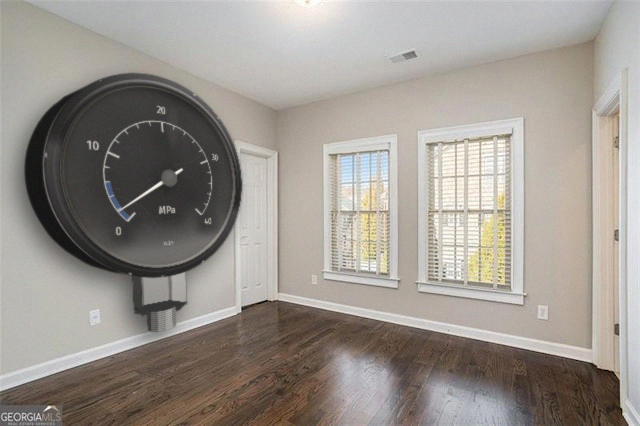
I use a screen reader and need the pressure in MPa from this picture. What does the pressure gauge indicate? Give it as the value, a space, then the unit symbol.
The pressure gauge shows 2 MPa
